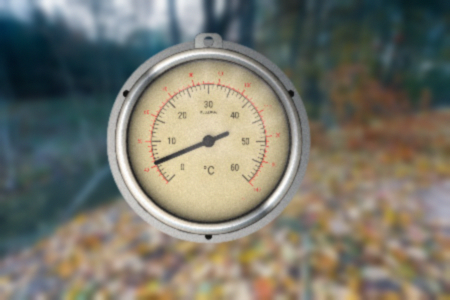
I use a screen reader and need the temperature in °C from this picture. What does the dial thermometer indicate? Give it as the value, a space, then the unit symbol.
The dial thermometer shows 5 °C
